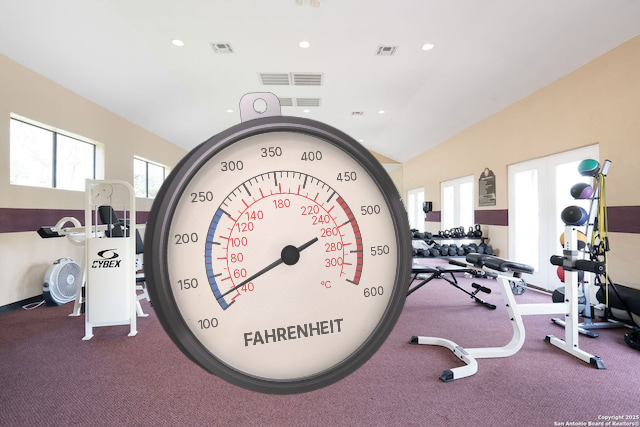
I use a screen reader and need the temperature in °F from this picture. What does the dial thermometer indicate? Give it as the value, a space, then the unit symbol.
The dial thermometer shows 120 °F
